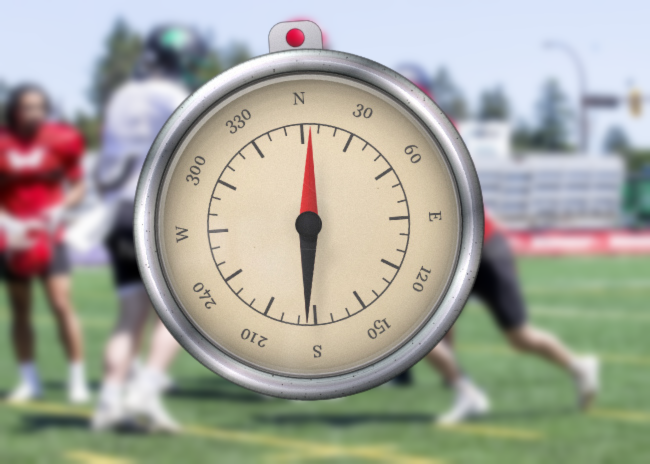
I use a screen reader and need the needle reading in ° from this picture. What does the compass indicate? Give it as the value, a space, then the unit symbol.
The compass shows 5 °
